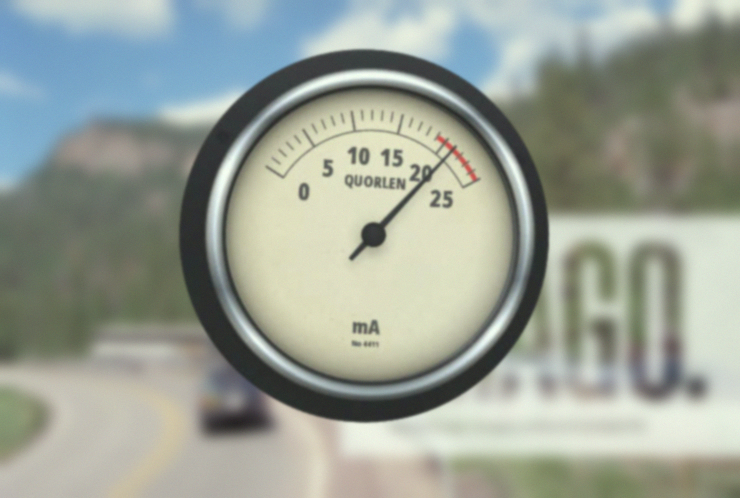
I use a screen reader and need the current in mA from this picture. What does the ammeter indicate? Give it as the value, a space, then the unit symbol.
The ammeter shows 21 mA
